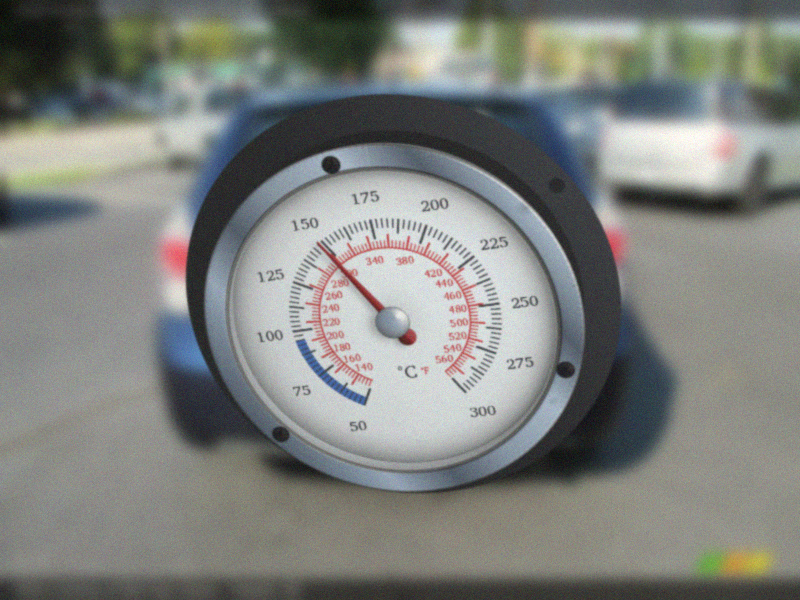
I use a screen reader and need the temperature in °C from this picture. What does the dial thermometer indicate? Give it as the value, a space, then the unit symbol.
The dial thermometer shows 150 °C
